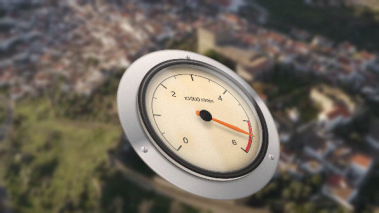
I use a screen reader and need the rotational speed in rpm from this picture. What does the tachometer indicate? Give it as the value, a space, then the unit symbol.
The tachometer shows 5500 rpm
